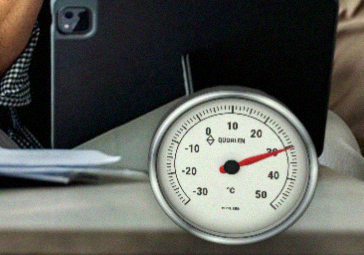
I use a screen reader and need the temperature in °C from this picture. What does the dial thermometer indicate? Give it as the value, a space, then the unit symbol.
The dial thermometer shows 30 °C
